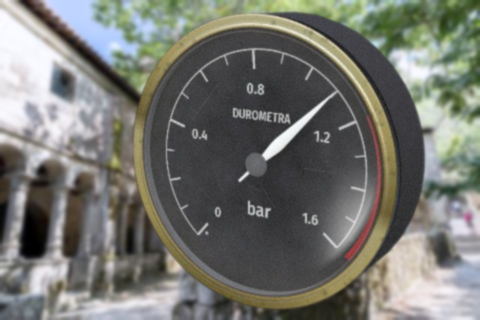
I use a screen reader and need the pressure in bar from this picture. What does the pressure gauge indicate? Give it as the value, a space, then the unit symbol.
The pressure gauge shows 1.1 bar
